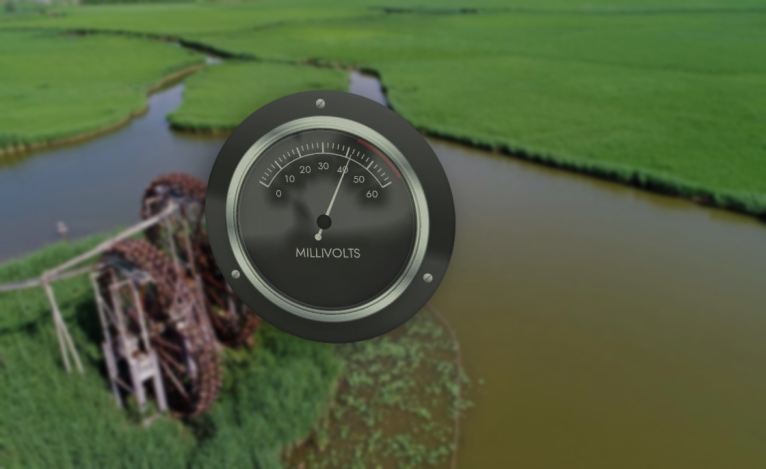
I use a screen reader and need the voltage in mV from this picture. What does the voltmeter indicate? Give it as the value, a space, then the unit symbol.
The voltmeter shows 42 mV
